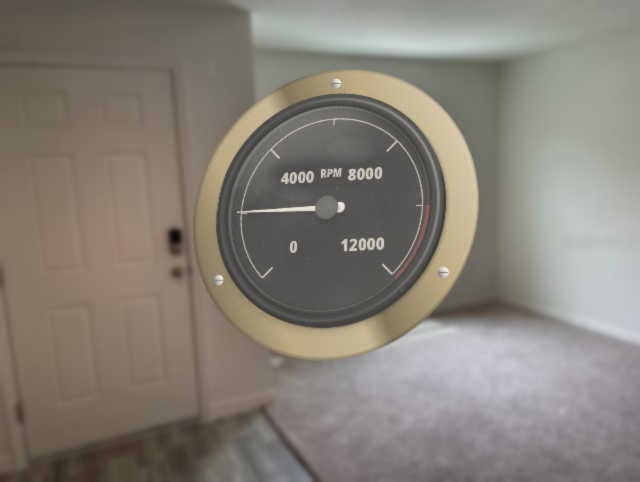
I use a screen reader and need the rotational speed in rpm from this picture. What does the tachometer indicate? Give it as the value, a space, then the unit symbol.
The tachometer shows 2000 rpm
